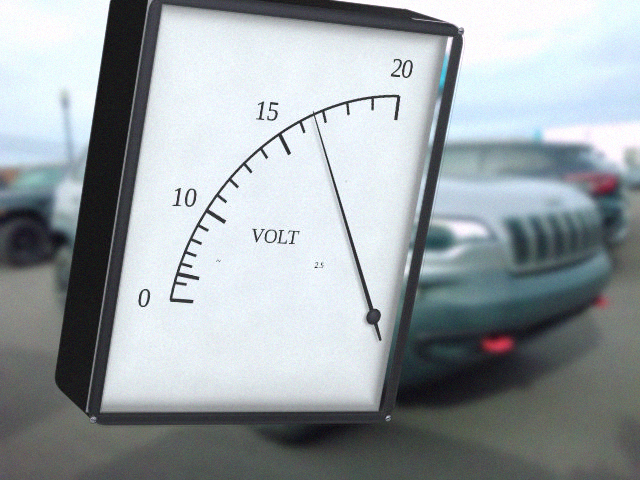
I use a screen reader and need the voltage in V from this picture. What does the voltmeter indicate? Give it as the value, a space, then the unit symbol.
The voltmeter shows 16.5 V
